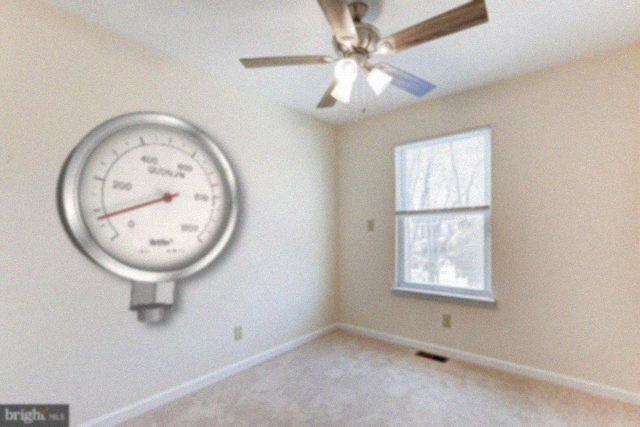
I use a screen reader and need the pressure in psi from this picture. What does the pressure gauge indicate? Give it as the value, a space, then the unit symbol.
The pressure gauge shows 75 psi
